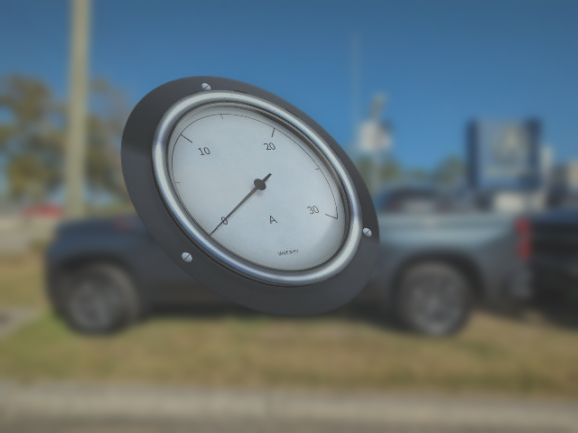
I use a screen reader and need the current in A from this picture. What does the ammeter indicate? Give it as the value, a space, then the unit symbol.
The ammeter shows 0 A
